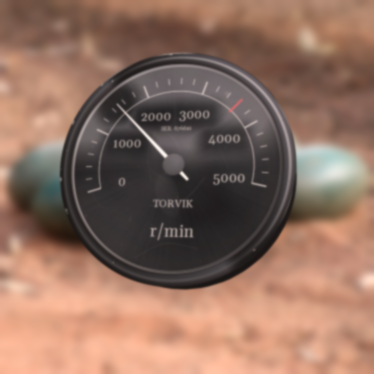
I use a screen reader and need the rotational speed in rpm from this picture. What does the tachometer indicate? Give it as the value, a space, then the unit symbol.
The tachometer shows 1500 rpm
